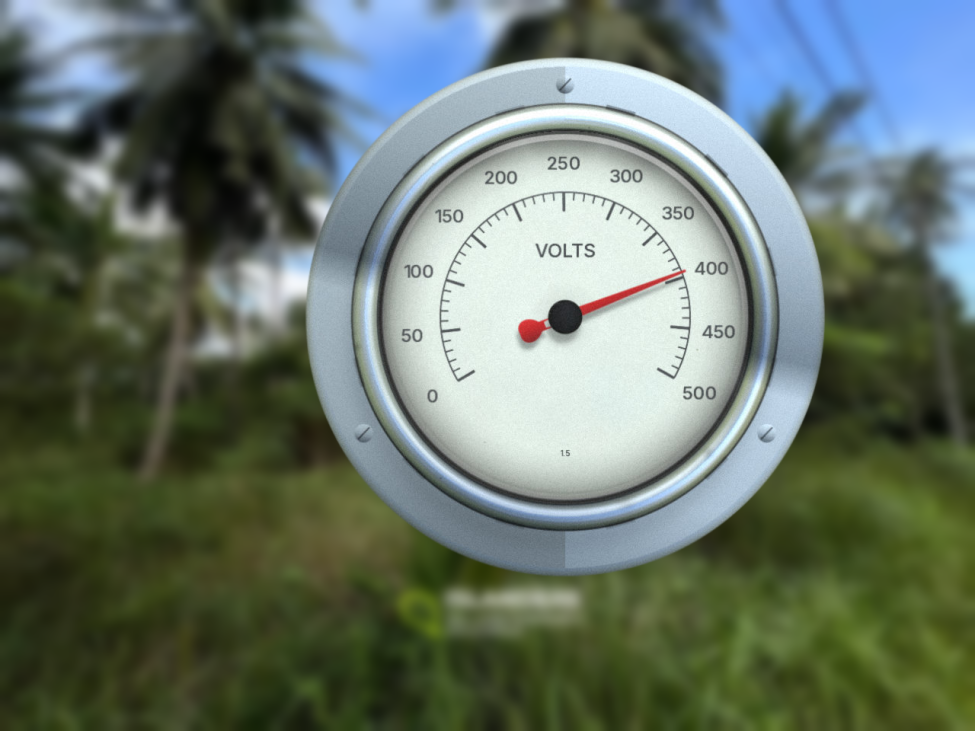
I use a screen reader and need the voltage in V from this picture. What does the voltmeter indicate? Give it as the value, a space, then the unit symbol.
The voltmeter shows 395 V
